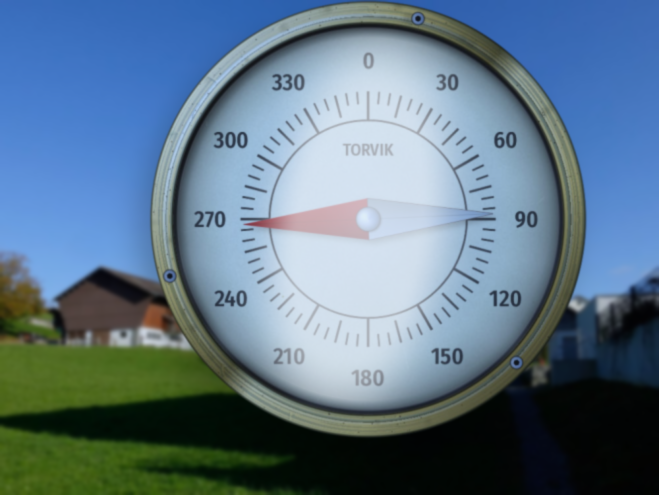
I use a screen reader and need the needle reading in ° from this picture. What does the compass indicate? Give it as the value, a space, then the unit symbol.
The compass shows 267.5 °
